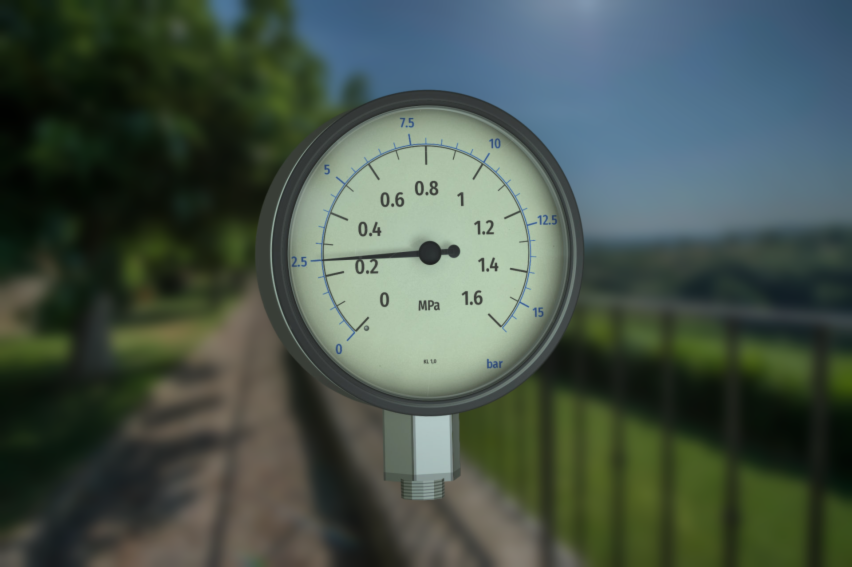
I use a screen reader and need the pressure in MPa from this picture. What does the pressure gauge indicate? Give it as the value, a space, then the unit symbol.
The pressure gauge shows 0.25 MPa
